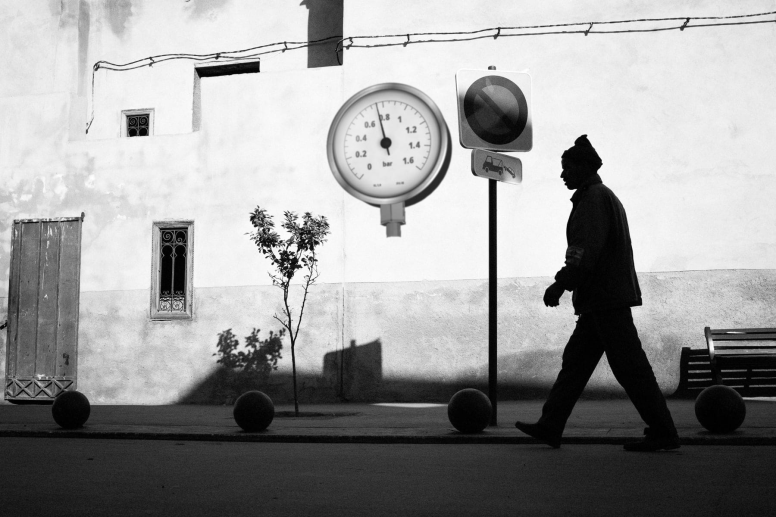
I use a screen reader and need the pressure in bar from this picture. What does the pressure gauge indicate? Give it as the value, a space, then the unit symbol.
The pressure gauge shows 0.75 bar
